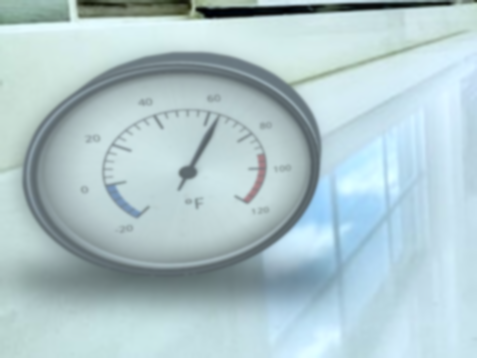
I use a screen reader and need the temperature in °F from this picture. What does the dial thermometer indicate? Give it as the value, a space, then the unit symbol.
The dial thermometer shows 64 °F
